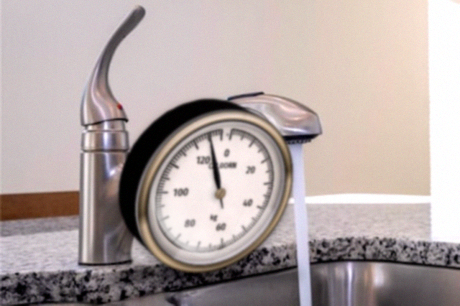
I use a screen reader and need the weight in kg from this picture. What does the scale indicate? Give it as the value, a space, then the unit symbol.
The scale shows 125 kg
